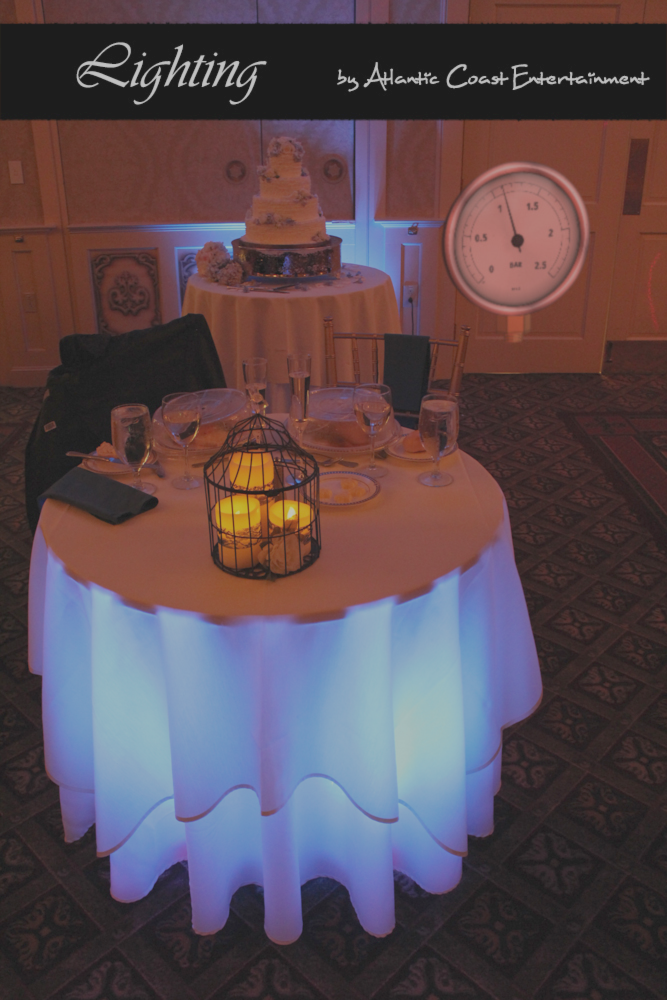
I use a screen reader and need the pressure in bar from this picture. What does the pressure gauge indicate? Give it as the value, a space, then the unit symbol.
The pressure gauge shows 1.1 bar
